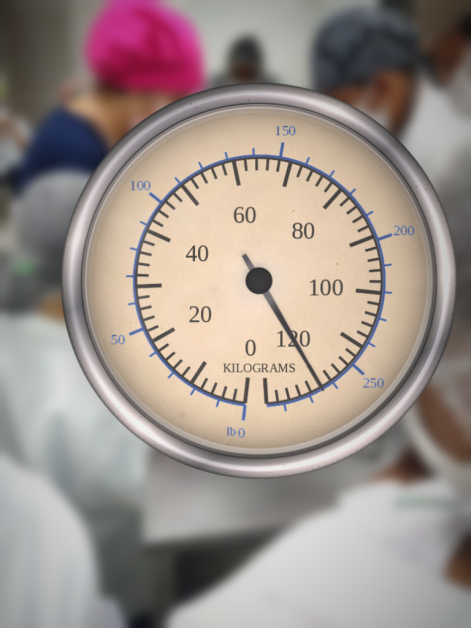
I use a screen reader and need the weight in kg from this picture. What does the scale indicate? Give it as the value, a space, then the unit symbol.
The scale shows 120 kg
